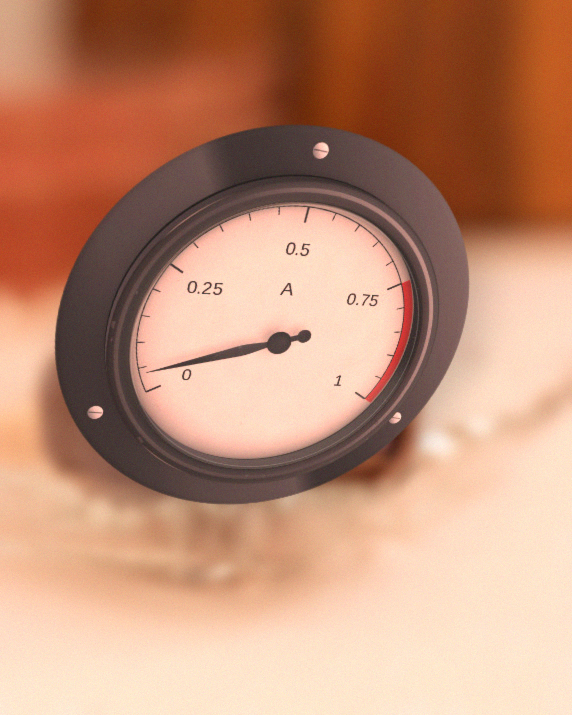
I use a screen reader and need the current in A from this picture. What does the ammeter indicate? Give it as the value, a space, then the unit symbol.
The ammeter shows 0.05 A
